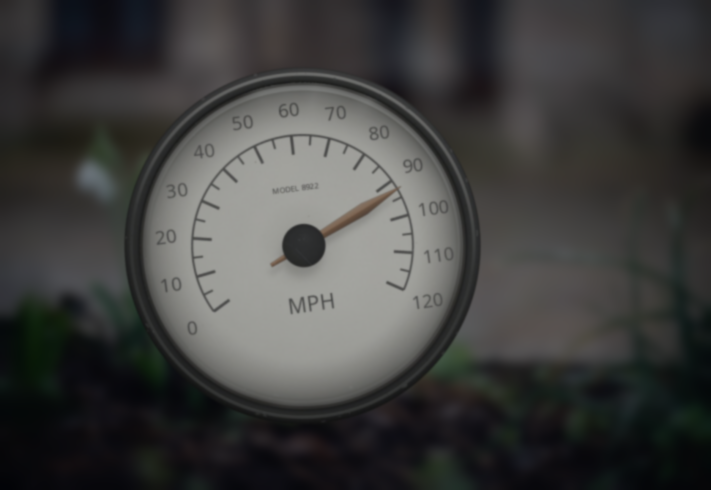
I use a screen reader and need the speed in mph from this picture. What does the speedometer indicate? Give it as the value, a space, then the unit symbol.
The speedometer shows 92.5 mph
